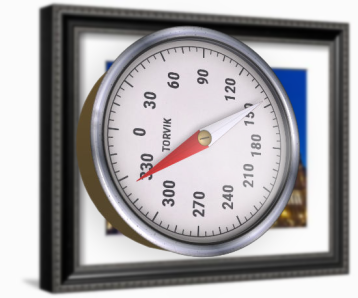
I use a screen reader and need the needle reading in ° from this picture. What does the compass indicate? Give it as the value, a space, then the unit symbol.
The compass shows 325 °
